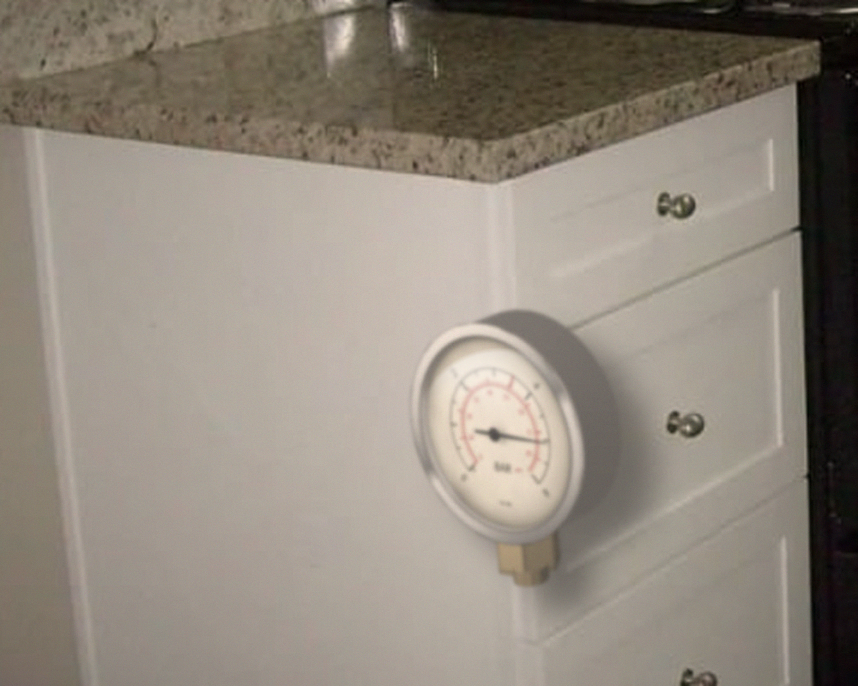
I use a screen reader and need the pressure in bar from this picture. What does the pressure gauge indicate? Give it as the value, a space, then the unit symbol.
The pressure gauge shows 5 bar
